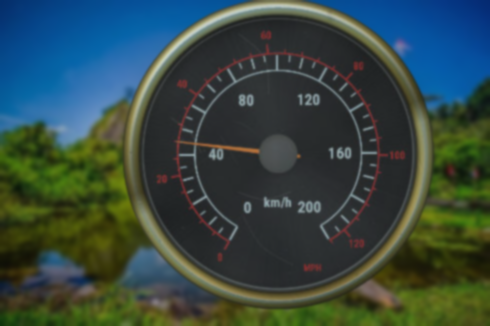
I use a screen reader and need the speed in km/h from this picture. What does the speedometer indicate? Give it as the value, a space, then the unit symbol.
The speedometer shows 45 km/h
